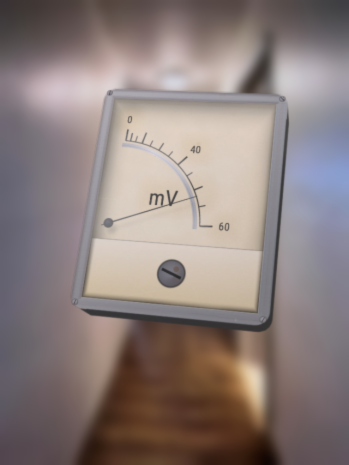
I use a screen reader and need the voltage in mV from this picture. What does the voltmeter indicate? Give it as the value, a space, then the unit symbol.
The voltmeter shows 52.5 mV
